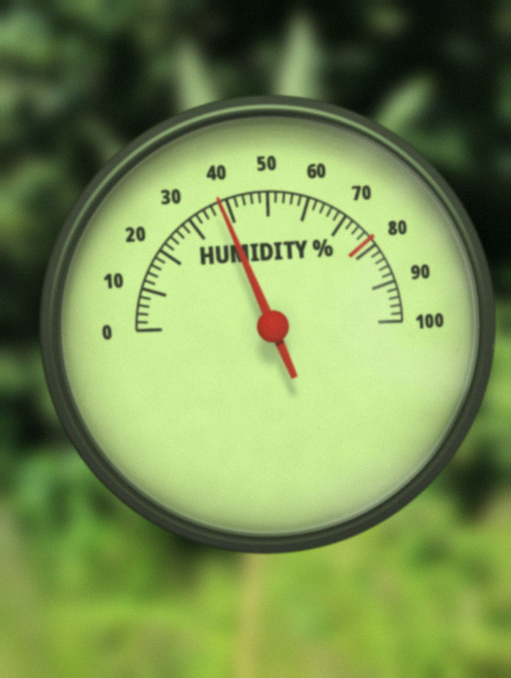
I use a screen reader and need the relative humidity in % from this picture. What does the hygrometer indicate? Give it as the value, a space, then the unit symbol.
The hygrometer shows 38 %
